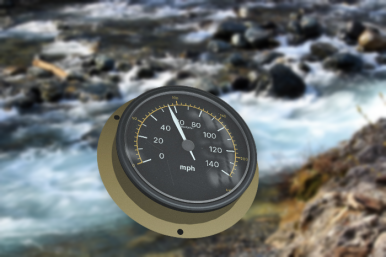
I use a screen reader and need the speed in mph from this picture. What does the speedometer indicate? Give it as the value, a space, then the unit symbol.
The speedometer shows 55 mph
